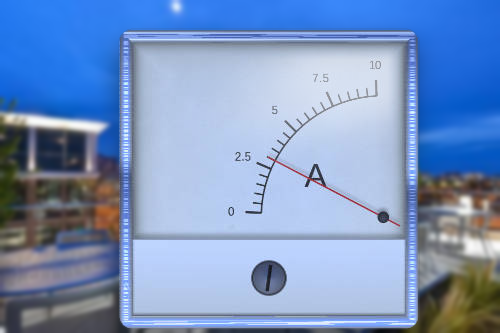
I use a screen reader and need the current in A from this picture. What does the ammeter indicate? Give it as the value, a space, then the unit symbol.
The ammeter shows 3 A
